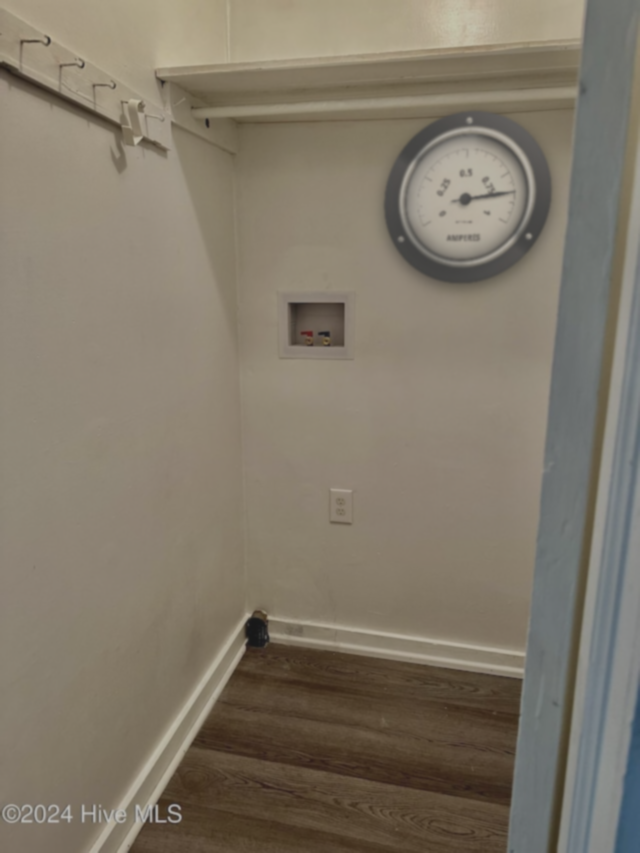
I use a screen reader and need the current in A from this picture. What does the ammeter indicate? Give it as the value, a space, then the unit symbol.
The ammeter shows 0.85 A
